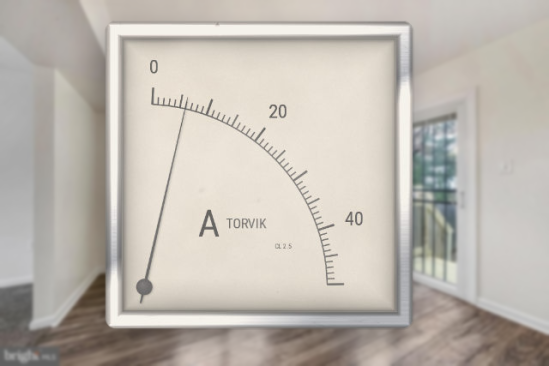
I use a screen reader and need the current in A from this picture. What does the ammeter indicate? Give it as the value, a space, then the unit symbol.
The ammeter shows 6 A
